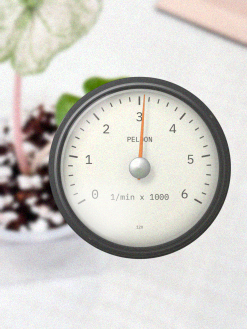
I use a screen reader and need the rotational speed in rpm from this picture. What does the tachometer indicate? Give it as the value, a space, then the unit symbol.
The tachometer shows 3100 rpm
